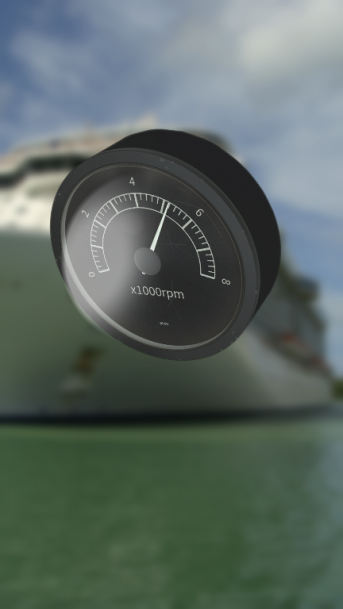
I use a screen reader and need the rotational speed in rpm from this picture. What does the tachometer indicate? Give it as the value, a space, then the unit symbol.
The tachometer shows 5200 rpm
